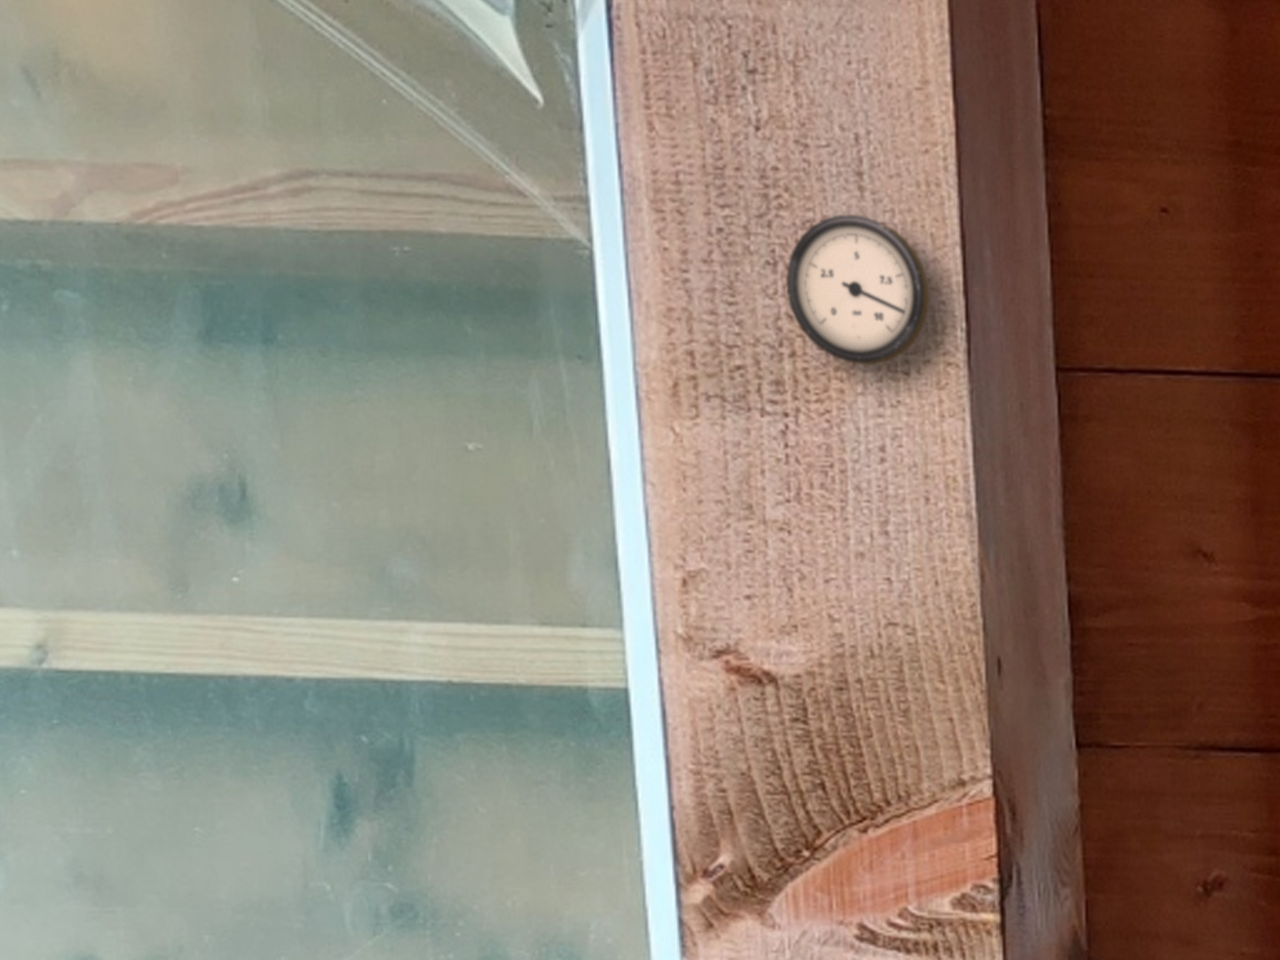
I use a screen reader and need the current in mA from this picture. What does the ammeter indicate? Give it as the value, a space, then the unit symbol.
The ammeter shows 9 mA
